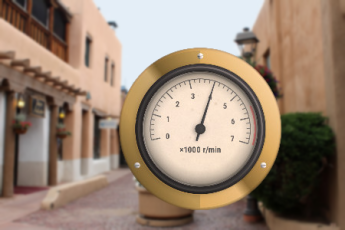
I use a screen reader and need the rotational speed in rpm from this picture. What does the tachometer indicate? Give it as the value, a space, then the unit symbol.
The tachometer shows 4000 rpm
